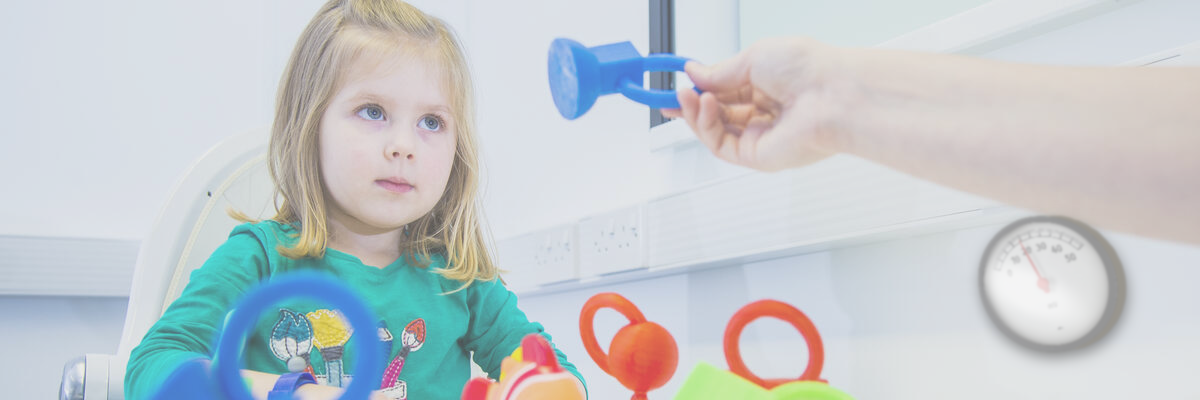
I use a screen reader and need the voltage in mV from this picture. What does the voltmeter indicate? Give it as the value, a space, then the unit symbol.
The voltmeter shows 20 mV
